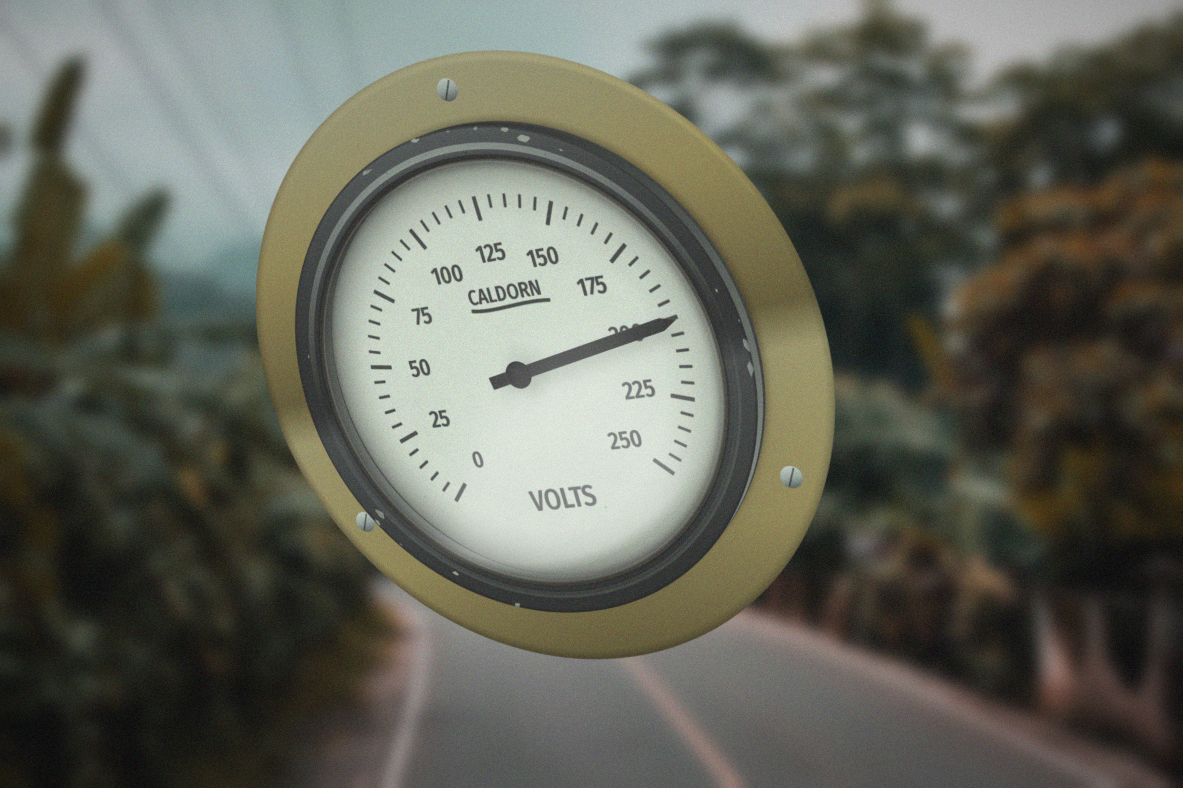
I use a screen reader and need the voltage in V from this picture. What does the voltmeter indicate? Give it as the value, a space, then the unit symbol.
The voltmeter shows 200 V
